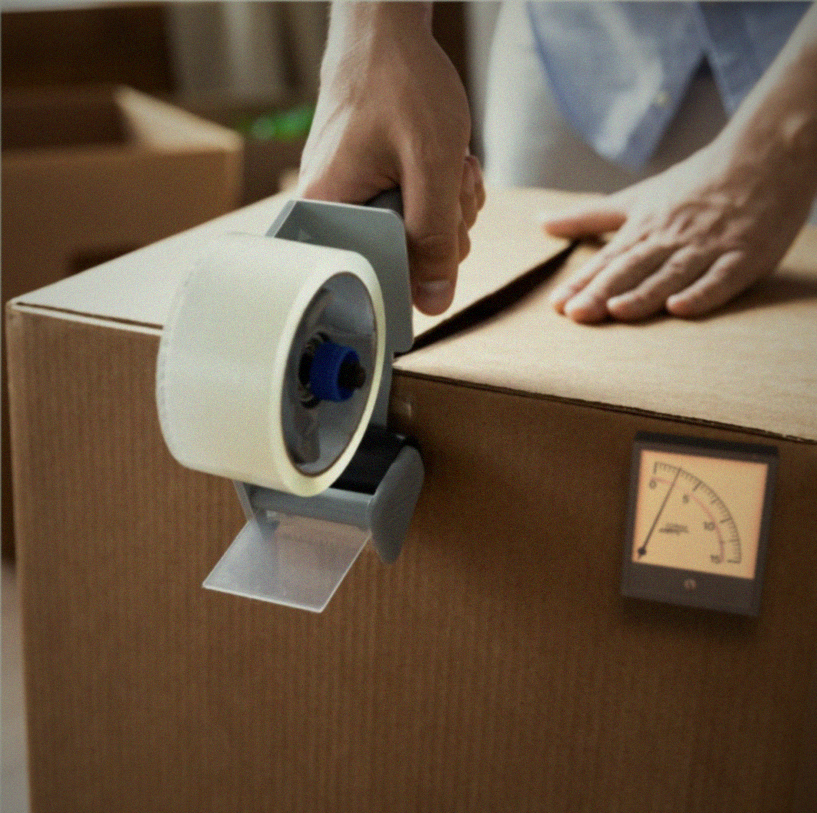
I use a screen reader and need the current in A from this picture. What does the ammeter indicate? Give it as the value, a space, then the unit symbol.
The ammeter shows 2.5 A
